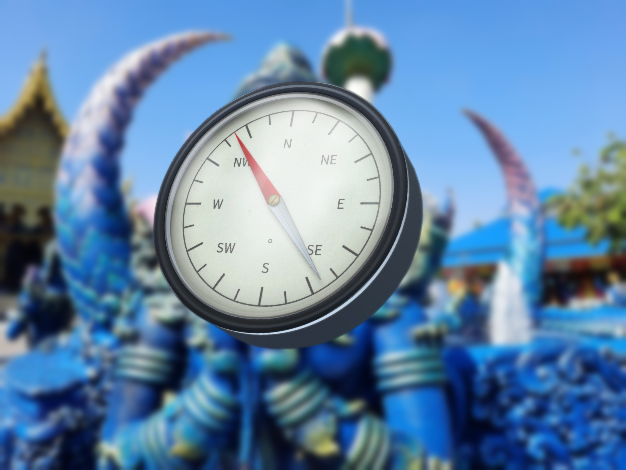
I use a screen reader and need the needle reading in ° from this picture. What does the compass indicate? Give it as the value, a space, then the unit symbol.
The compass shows 322.5 °
